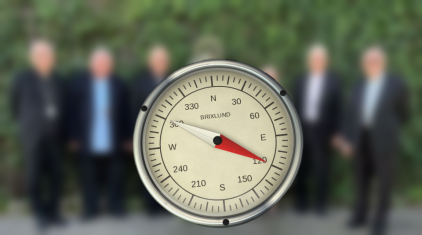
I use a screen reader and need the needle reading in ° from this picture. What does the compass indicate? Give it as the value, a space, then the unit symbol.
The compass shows 120 °
